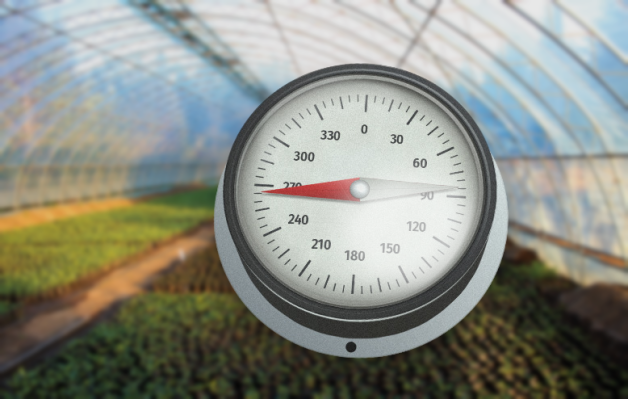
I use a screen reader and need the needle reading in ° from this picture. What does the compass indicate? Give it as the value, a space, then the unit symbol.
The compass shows 265 °
